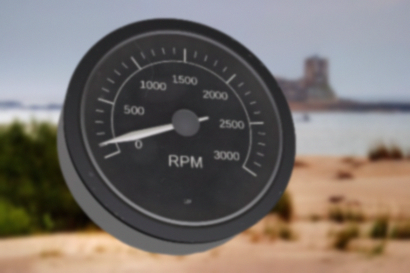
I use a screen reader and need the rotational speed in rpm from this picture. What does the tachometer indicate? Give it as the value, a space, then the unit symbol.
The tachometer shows 100 rpm
